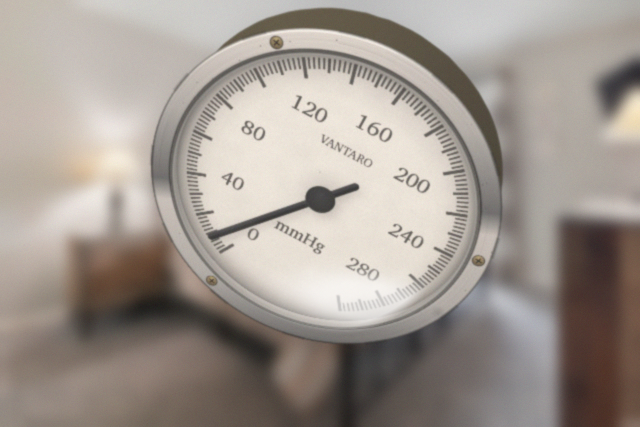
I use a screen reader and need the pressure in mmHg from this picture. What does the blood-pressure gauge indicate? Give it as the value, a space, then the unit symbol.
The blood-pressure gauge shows 10 mmHg
